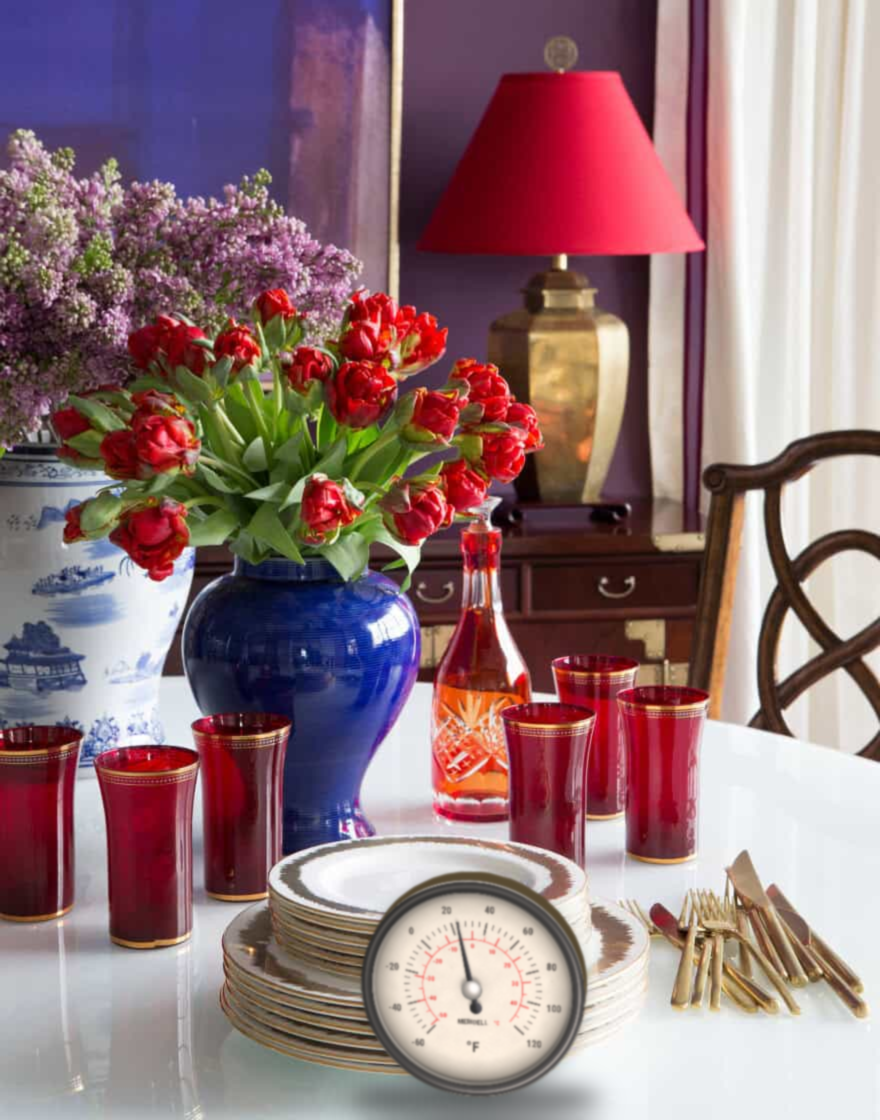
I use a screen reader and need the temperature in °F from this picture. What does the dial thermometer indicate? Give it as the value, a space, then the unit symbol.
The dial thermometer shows 24 °F
